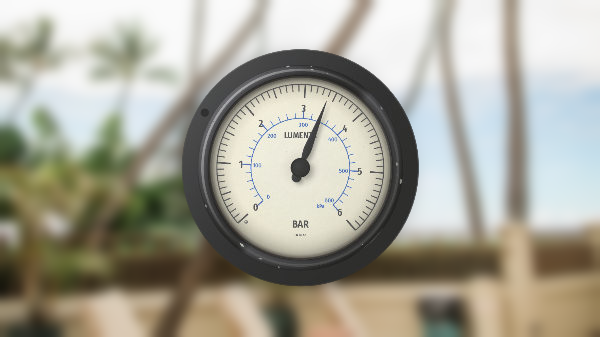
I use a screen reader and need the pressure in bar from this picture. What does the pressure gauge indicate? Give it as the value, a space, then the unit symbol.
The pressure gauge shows 3.4 bar
